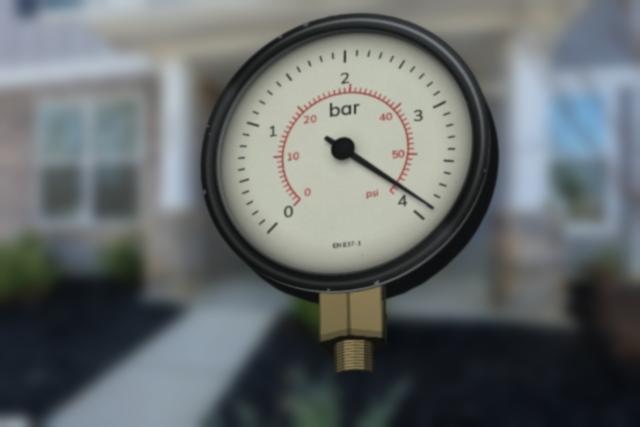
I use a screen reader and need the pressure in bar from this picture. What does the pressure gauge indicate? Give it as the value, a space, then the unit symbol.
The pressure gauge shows 3.9 bar
